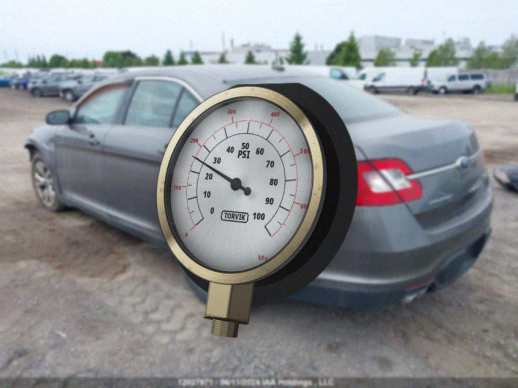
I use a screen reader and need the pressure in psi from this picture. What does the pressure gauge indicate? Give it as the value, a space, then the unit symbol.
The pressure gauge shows 25 psi
